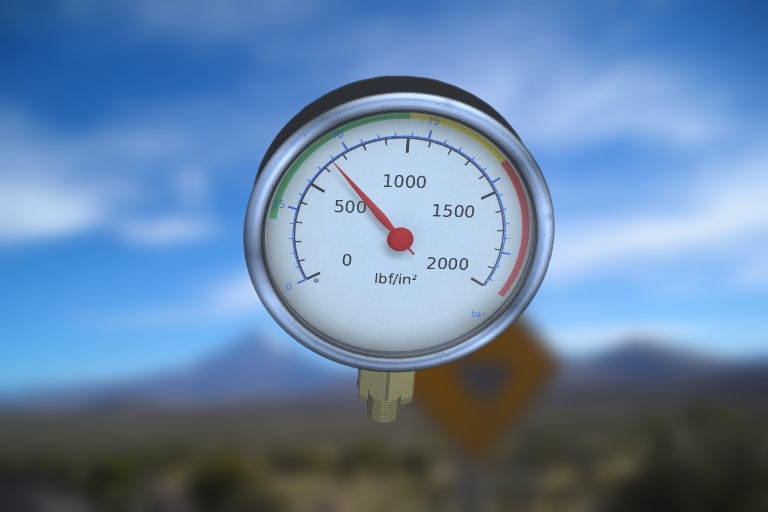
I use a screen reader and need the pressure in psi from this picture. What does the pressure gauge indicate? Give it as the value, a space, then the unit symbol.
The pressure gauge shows 650 psi
